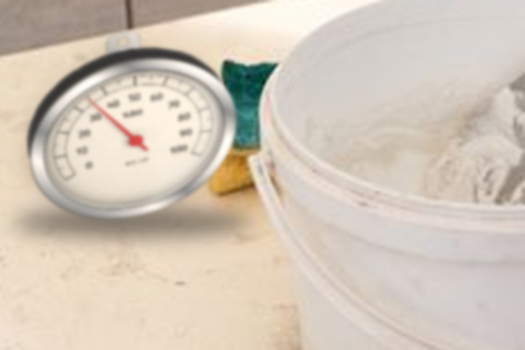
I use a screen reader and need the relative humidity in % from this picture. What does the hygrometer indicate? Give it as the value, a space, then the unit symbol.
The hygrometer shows 35 %
